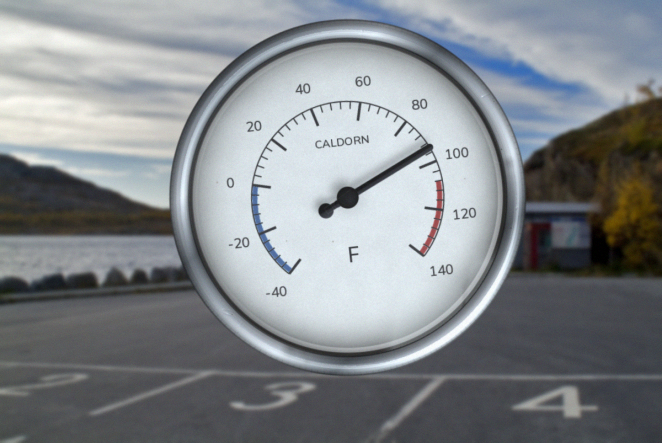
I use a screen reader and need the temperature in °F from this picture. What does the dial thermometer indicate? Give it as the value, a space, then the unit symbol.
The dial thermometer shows 94 °F
